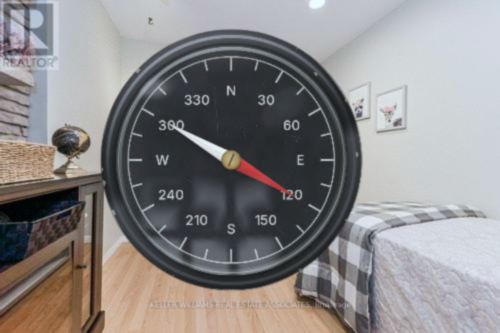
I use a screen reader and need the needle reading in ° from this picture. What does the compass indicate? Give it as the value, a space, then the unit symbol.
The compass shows 120 °
